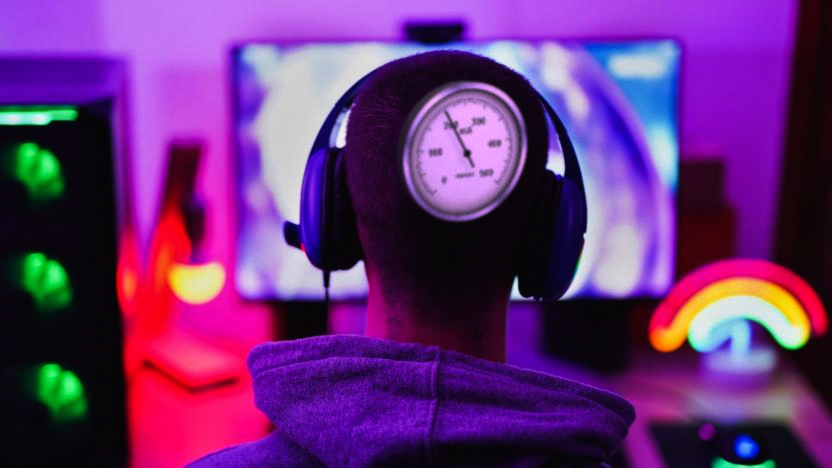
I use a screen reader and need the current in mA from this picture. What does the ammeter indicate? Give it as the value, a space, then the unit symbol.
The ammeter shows 200 mA
